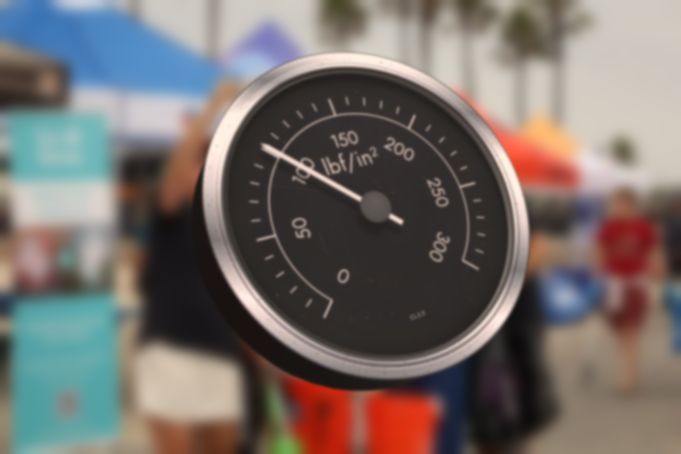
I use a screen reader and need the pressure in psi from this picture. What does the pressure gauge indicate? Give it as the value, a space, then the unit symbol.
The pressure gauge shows 100 psi
